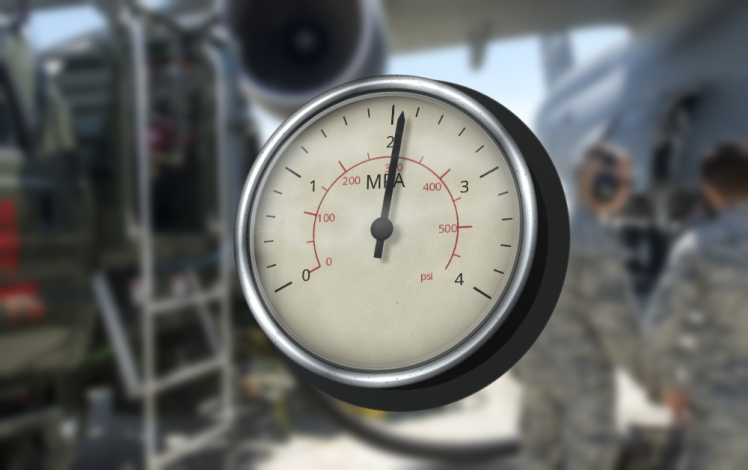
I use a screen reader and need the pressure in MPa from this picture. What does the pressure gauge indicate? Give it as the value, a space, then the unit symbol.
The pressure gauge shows 2.1 MPa
